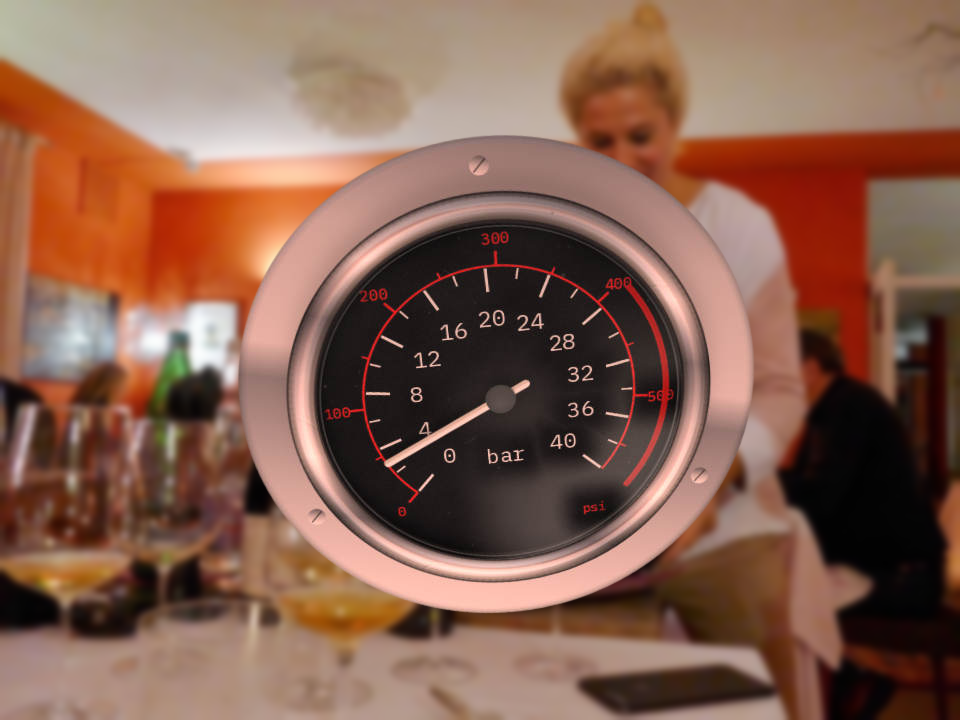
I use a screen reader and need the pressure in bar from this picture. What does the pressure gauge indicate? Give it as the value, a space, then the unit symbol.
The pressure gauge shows 3 bar
